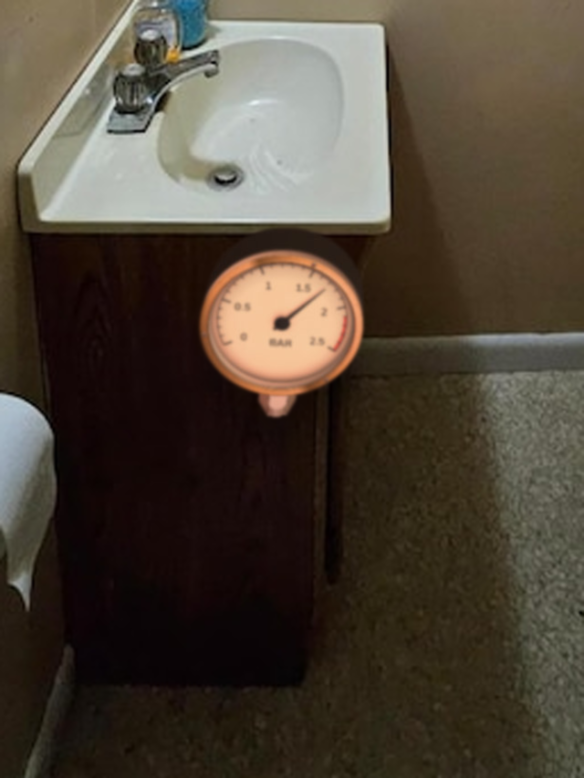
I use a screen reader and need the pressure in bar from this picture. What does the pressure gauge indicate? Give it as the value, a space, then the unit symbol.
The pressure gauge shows 1.7 bar
